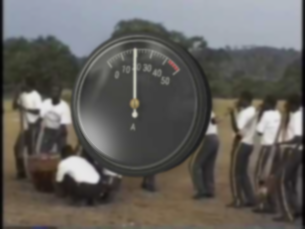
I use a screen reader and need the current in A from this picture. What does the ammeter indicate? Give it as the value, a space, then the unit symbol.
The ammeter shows 20 A
